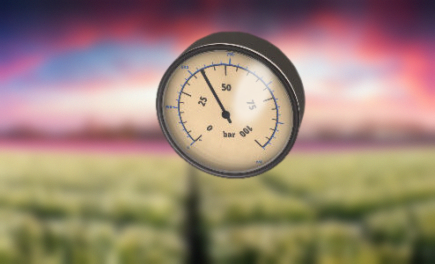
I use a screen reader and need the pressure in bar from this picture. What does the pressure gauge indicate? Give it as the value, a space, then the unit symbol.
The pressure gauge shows 40 bar
